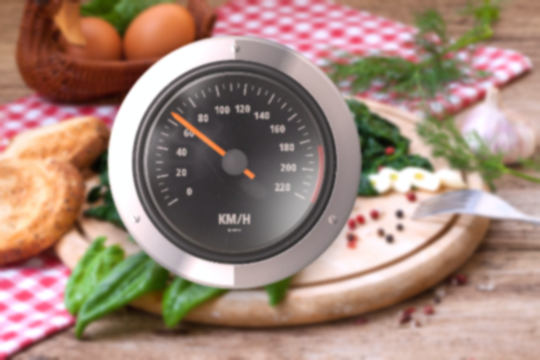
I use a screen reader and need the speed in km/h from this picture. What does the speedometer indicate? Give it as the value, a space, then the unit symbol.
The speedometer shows 65 km/h
